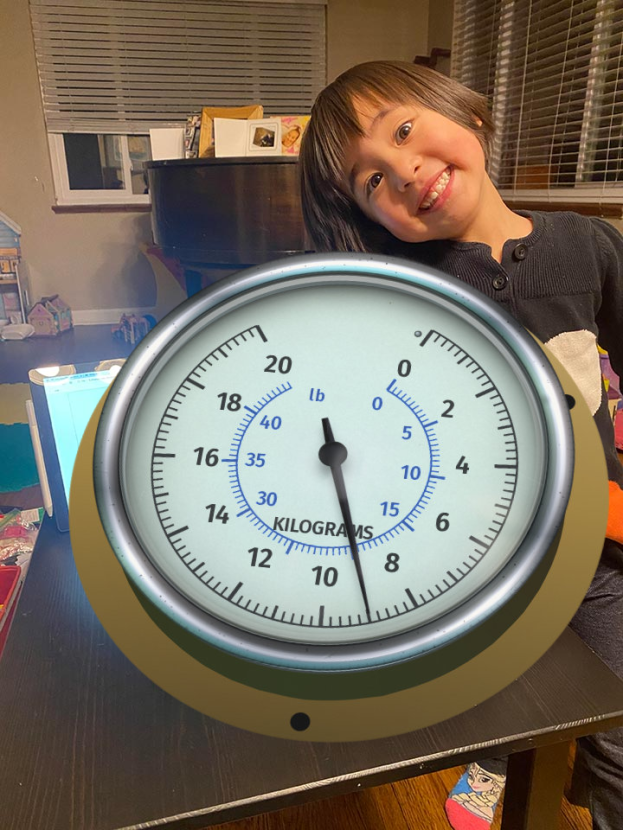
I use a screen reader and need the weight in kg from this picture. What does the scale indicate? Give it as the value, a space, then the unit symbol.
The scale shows 9 kg
